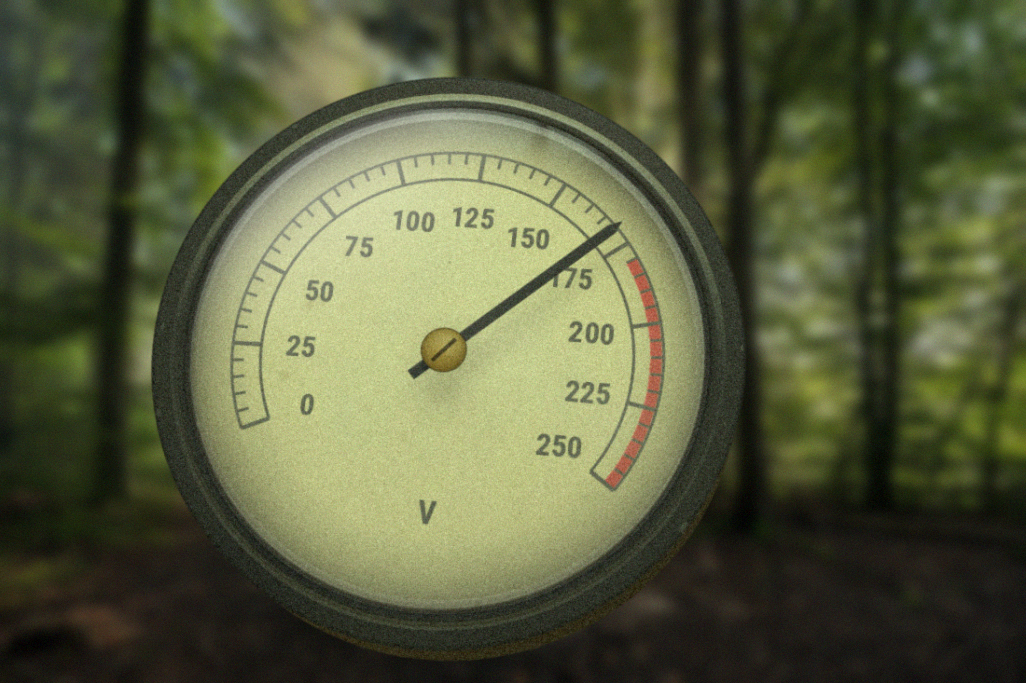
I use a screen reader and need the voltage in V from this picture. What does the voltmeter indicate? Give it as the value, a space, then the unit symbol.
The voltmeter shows 170 V
